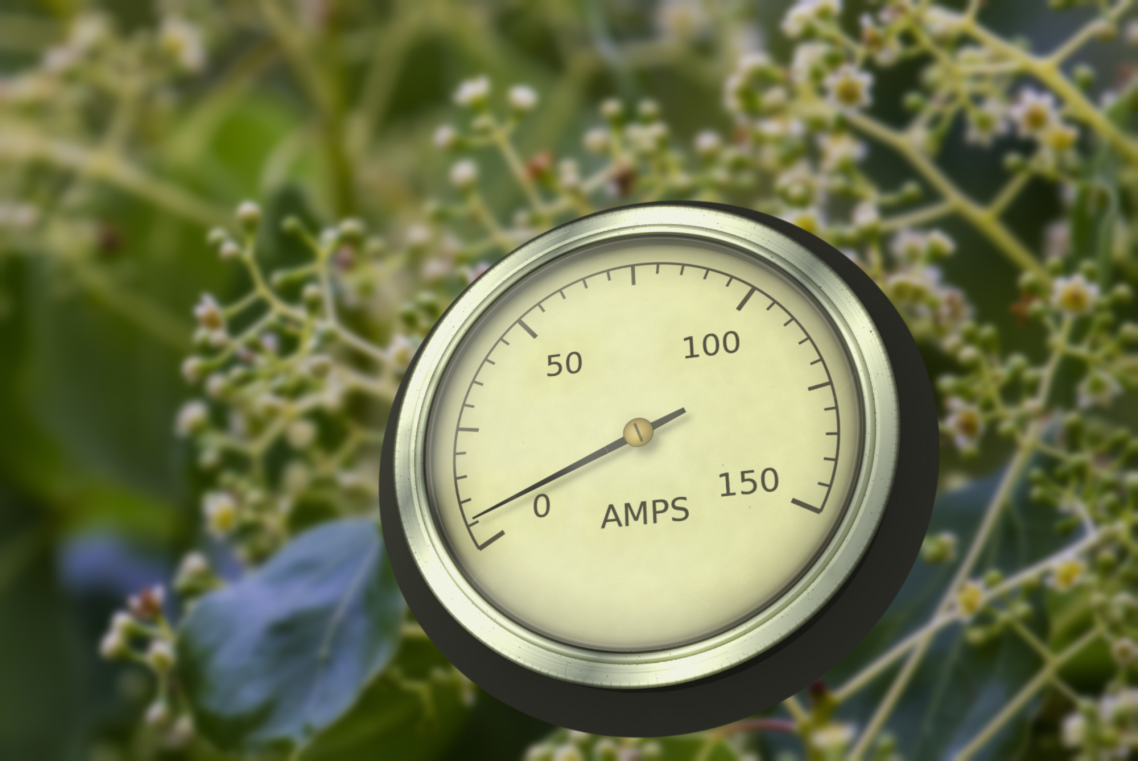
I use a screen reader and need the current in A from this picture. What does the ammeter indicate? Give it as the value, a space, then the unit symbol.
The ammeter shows 5 A
